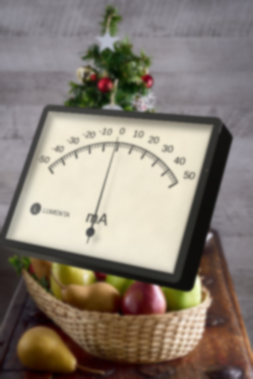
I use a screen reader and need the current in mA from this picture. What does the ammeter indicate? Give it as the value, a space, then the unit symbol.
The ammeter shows 0 mA
